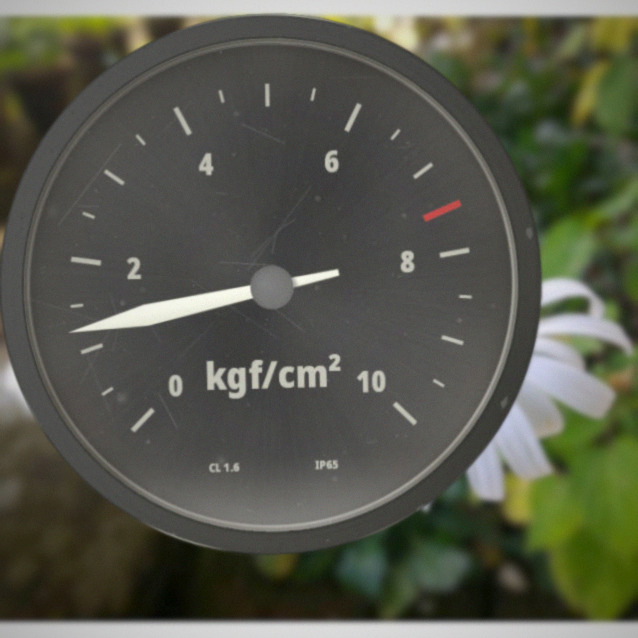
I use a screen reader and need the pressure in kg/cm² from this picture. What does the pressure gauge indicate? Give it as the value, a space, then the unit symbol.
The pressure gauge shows 1.25 kg/cm²
